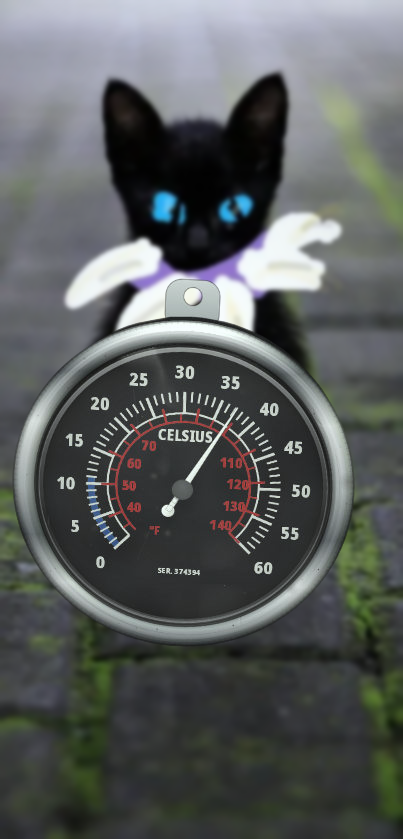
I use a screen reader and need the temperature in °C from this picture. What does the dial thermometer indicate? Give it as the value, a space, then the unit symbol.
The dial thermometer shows 37 °C
